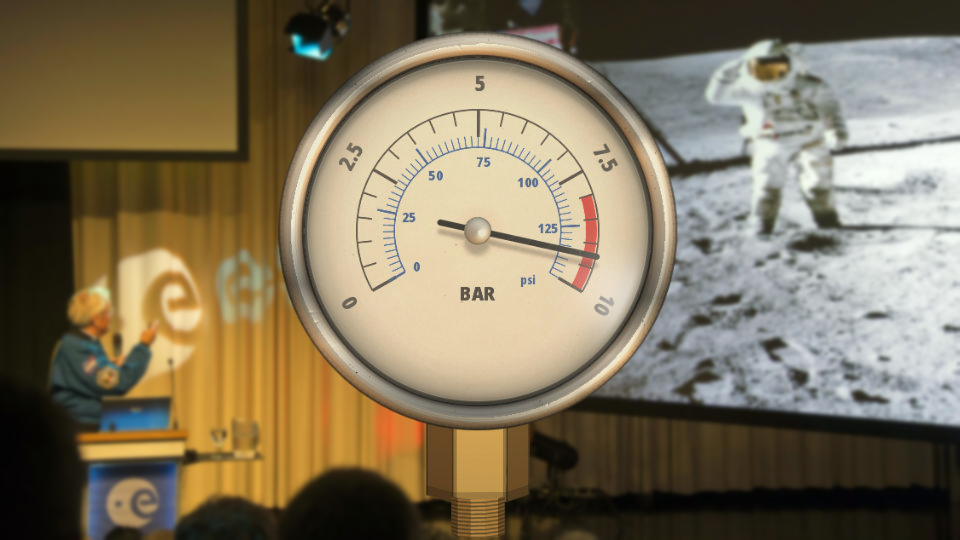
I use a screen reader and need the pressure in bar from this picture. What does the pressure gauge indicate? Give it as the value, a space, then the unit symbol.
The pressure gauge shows 9.25 bar
